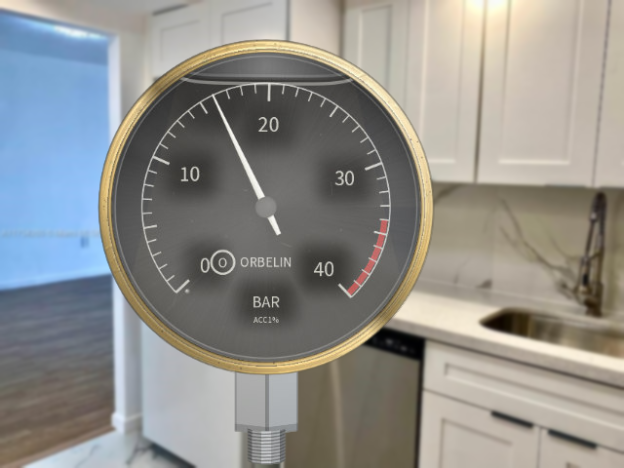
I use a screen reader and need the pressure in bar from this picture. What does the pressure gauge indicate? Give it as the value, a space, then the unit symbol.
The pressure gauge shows 16 bar
